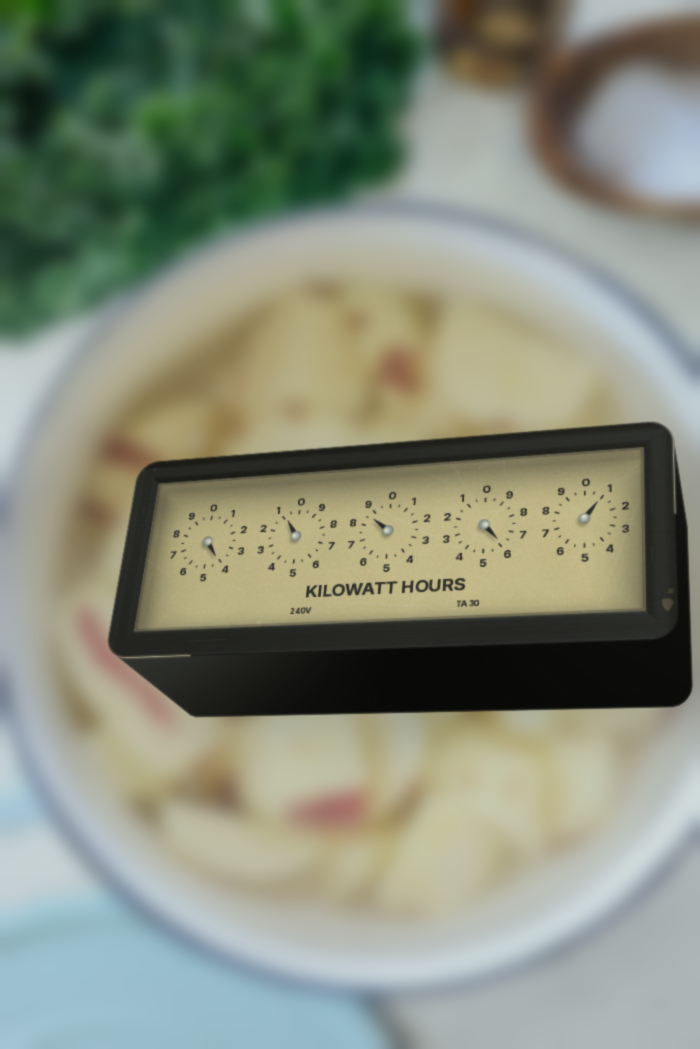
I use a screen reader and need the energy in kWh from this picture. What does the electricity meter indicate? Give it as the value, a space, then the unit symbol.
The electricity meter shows 40861 kWh
